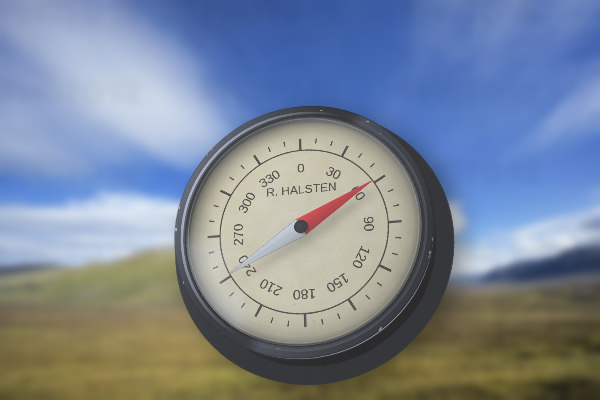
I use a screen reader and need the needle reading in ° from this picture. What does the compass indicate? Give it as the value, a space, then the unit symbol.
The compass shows 60 °
